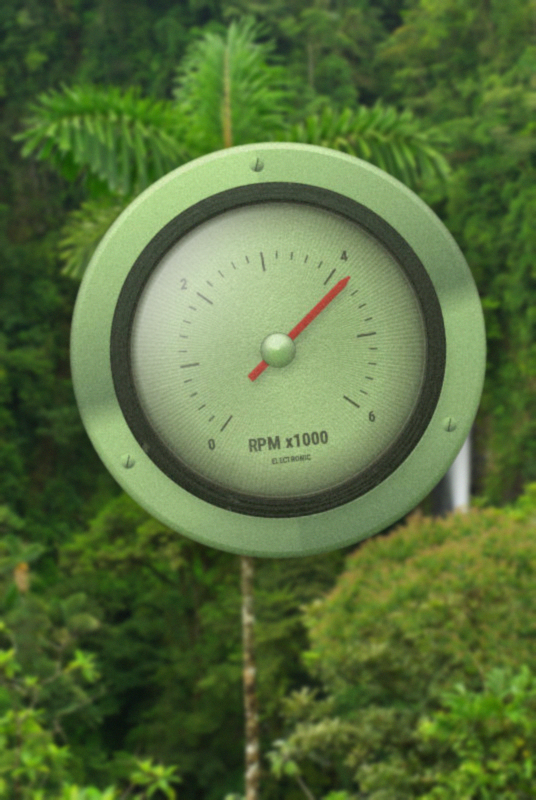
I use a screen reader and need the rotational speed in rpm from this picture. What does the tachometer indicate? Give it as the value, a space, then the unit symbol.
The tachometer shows 4200 rpm
